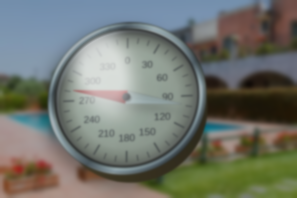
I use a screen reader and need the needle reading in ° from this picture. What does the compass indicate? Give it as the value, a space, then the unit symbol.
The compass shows 280 °
